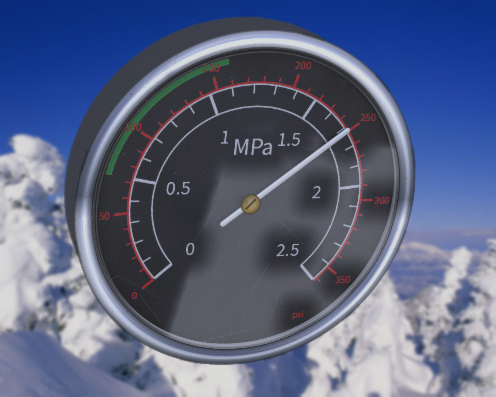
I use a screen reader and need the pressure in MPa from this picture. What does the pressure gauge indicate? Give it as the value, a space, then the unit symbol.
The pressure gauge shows 1.7 MPa
